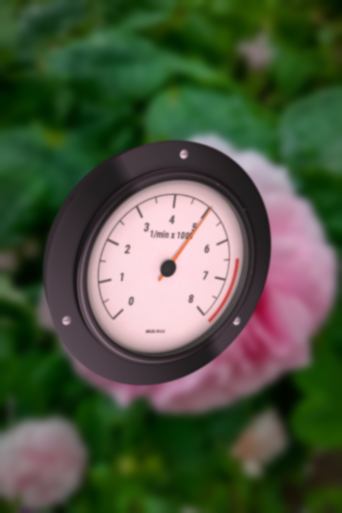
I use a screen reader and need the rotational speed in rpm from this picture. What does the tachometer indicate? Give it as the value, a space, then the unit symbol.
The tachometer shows 5000 rpm
